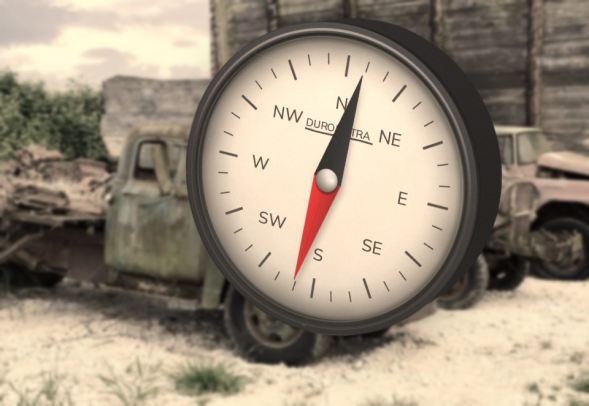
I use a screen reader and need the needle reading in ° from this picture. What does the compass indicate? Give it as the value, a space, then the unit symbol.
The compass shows 190 °
